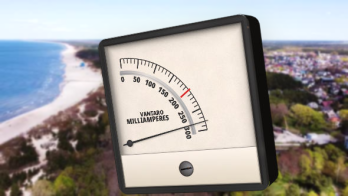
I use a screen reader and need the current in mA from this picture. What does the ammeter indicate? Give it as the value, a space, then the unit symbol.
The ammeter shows 280 mA
